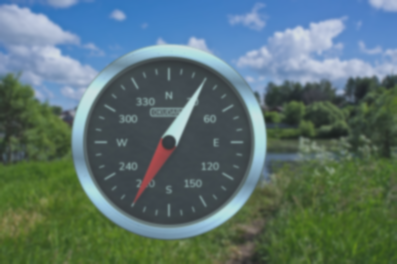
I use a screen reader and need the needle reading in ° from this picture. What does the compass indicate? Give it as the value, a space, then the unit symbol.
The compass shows 210 °
